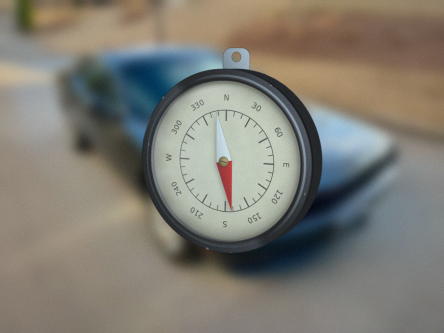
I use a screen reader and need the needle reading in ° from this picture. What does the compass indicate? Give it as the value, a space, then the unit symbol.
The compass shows 170 °
